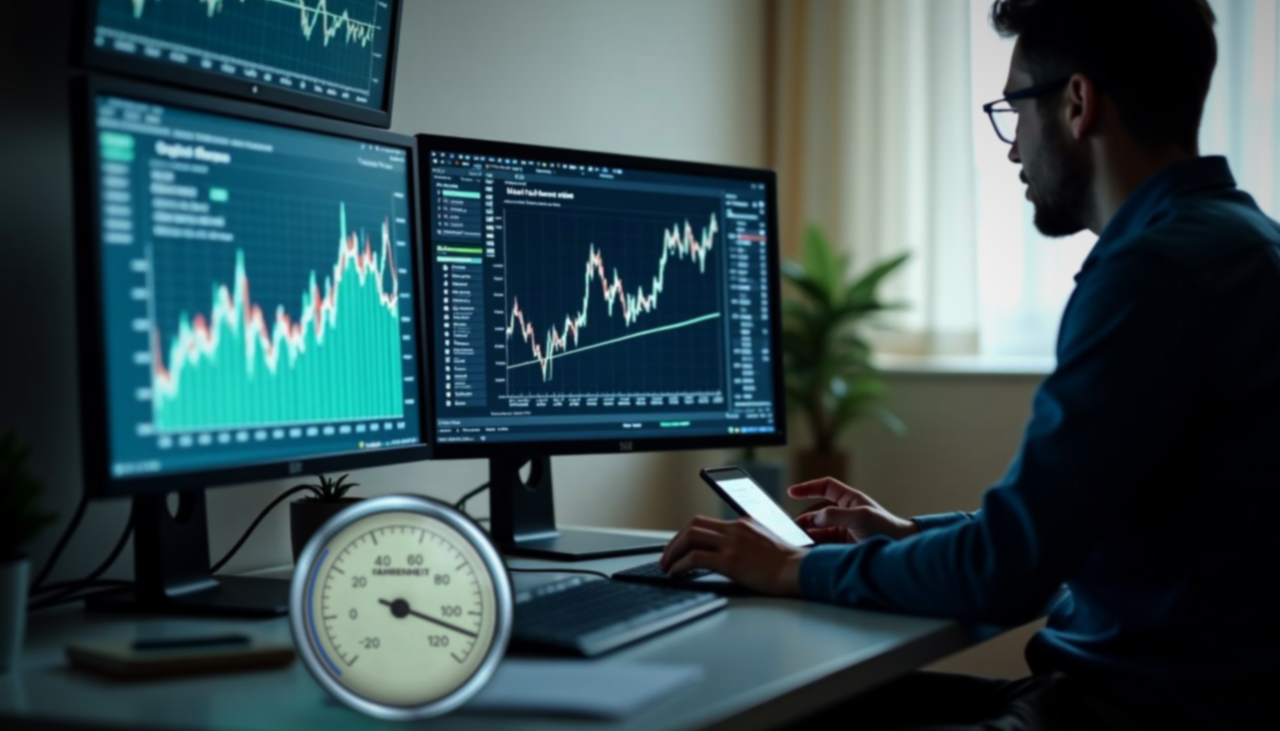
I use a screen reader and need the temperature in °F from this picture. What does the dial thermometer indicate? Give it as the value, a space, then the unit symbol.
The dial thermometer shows 108 °F
